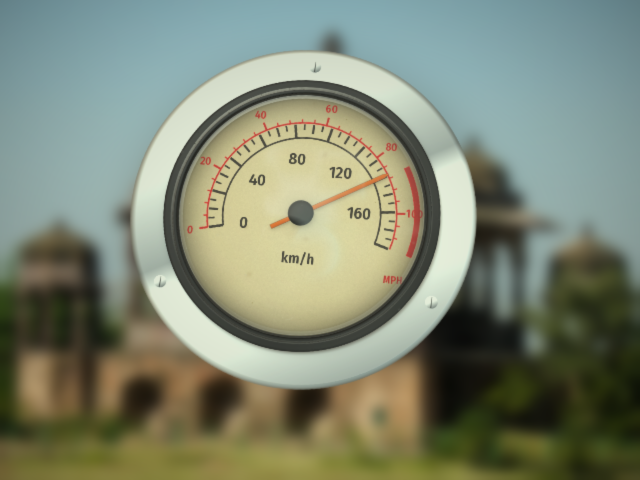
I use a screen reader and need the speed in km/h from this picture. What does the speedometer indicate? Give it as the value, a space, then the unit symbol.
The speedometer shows 140 km/h
